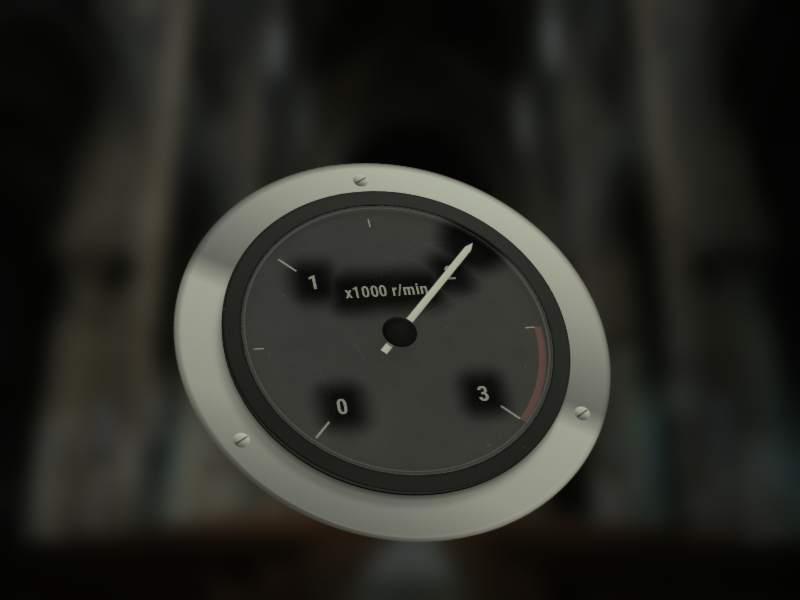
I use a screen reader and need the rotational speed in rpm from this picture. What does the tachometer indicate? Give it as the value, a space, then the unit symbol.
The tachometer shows 2000 rpm
